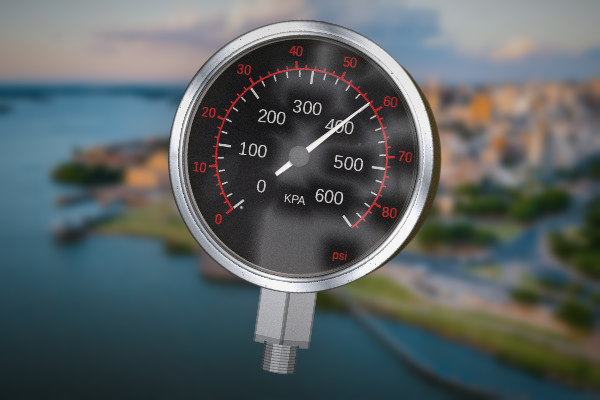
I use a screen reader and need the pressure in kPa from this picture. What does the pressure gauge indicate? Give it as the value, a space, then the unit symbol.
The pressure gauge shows 400 kPa
